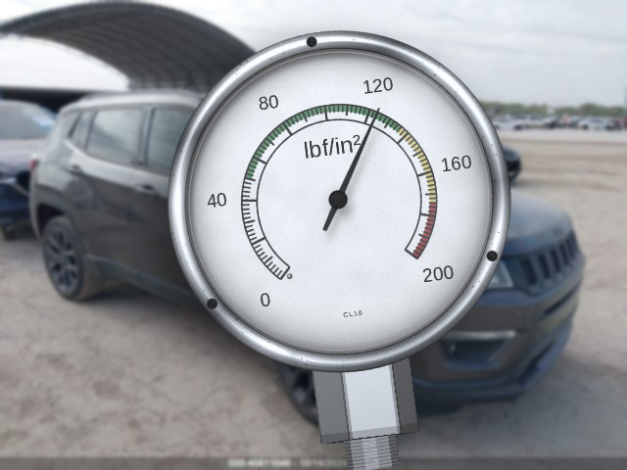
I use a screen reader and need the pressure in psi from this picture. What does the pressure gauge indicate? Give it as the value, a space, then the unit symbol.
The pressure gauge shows 124 psi
